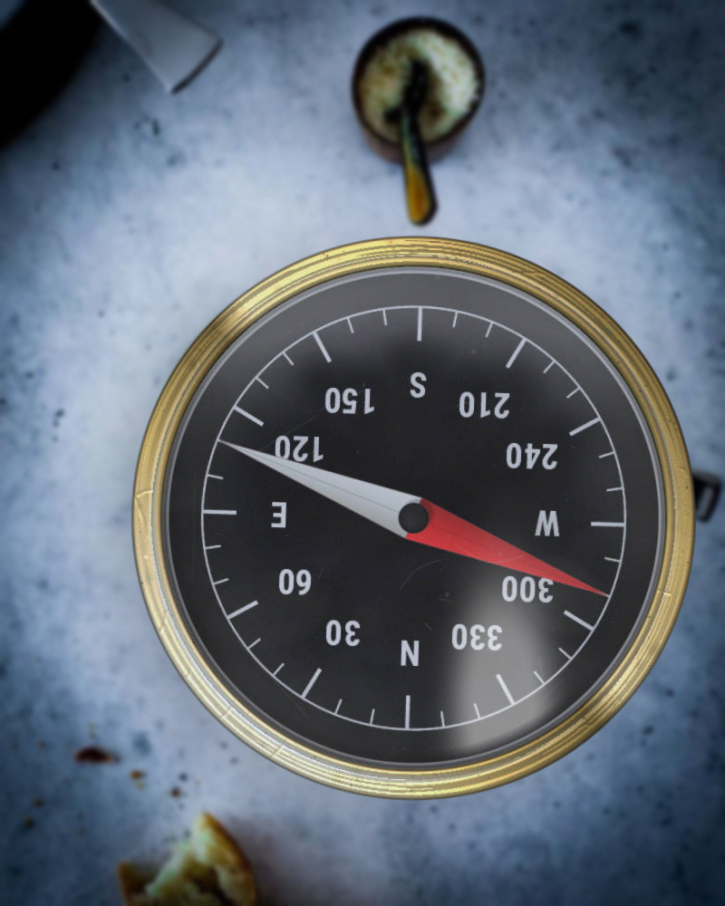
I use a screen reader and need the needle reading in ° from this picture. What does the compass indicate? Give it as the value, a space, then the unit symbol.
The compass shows 290 °
